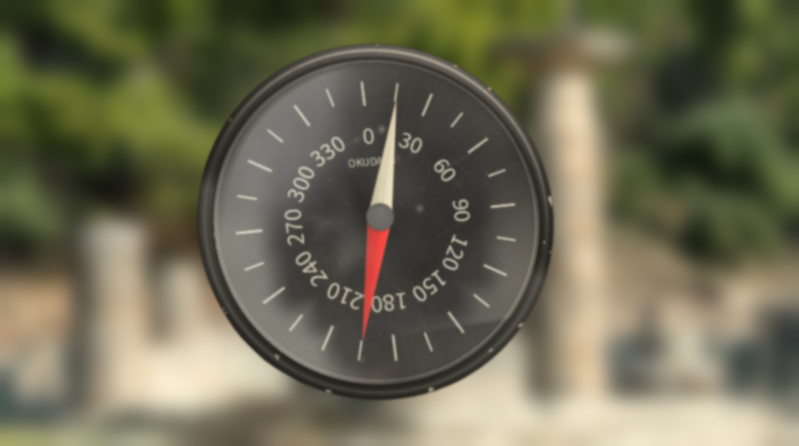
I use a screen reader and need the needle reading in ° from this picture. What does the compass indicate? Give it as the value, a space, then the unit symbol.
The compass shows 195 °
